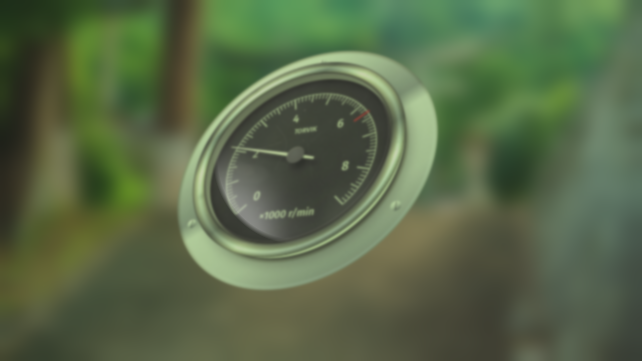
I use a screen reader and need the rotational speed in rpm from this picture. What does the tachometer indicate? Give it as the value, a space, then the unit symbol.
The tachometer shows 2000 rpm
